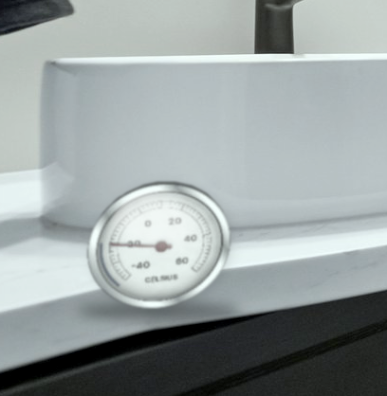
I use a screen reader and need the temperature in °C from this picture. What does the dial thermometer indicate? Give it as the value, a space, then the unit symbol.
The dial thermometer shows -20 °C
